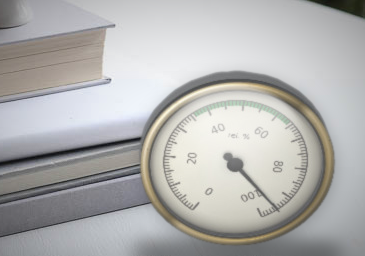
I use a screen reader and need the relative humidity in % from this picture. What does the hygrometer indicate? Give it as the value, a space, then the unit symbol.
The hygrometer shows 95 %
